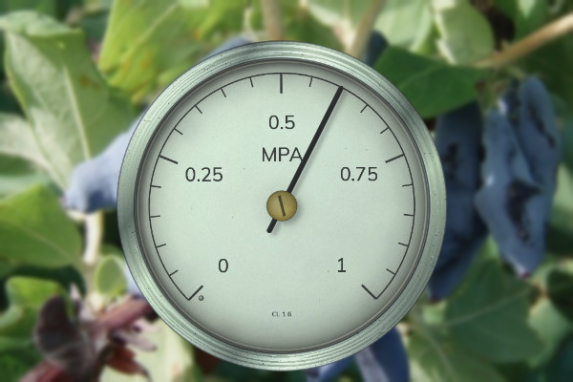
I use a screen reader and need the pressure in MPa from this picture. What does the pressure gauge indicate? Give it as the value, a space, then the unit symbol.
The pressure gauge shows 0.6 MPa
